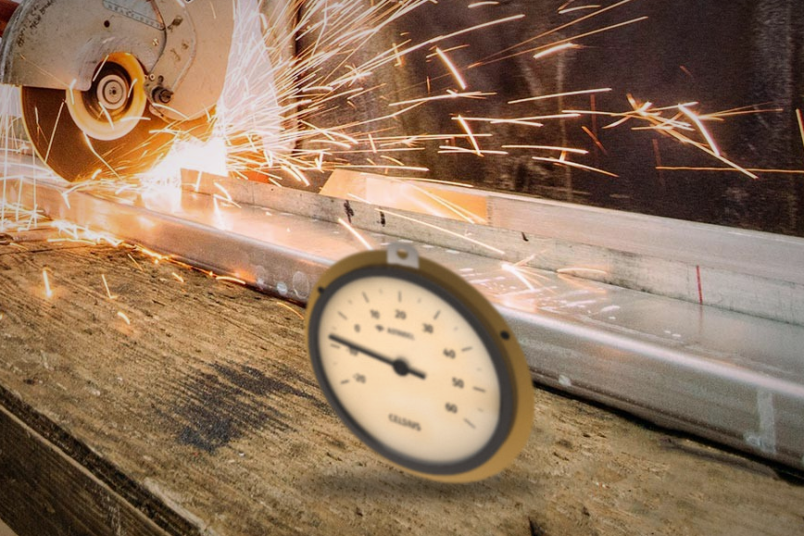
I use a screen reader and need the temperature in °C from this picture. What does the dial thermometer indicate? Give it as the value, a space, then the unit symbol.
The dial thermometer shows -7.5 °C
